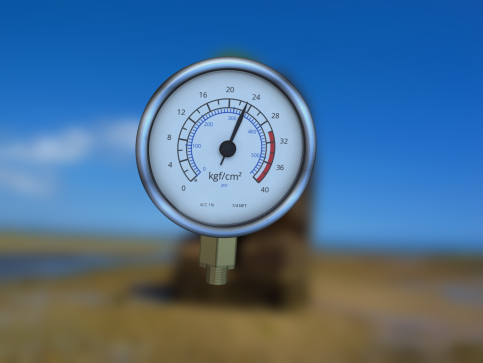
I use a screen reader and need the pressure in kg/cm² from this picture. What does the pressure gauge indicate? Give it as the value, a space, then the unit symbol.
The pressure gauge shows 23 kg/cm²
